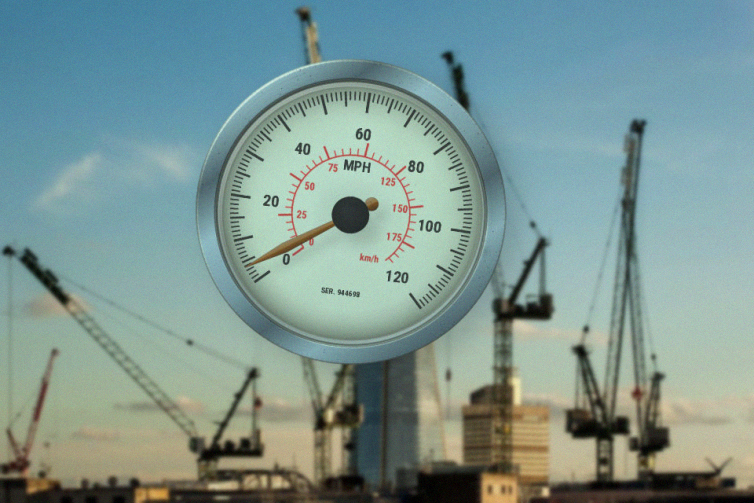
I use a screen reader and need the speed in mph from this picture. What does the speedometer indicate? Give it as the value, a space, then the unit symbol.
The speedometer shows 4 mph
